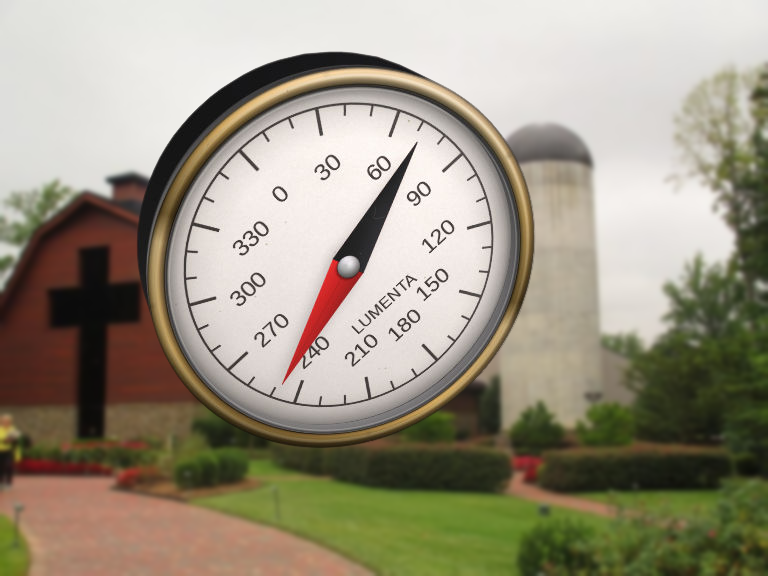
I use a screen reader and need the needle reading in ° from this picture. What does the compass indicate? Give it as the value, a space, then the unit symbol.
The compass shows 250 °
